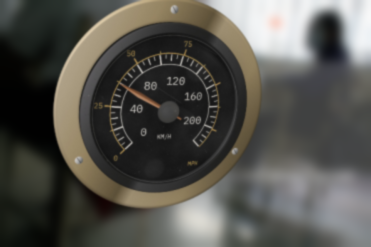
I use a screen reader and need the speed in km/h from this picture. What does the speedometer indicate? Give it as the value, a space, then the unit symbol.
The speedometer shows 60 km/h
